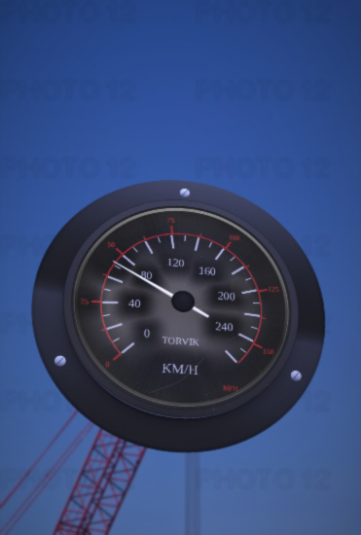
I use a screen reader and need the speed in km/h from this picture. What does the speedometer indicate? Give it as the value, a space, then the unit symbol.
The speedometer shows 70 km/h
